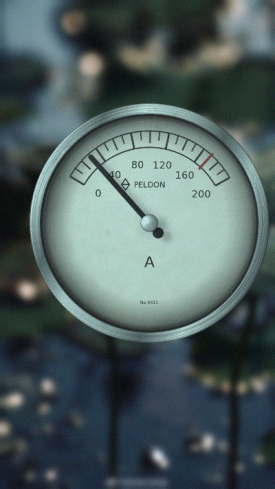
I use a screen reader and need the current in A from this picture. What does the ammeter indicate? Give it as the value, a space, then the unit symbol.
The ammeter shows 30 A
